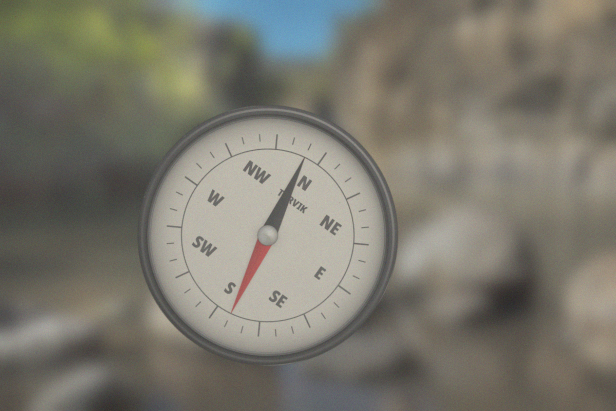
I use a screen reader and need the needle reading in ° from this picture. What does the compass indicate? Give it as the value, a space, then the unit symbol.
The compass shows 170 °
